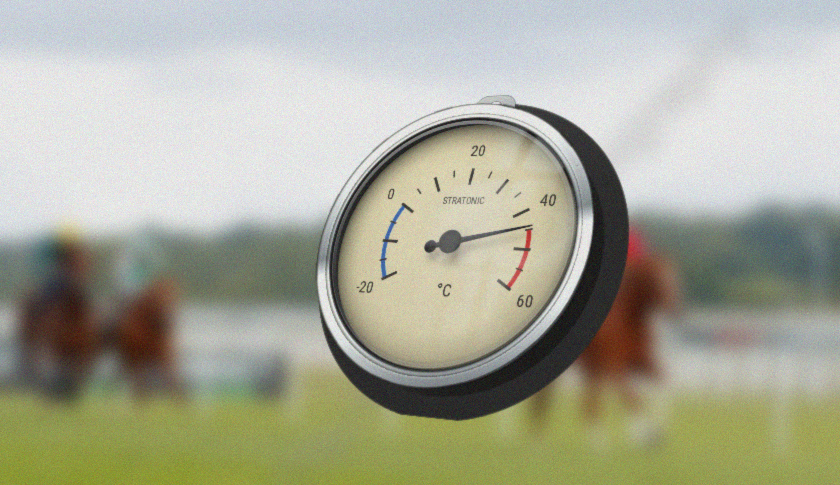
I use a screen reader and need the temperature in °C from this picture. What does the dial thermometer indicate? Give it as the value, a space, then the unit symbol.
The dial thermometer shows 45 °C
